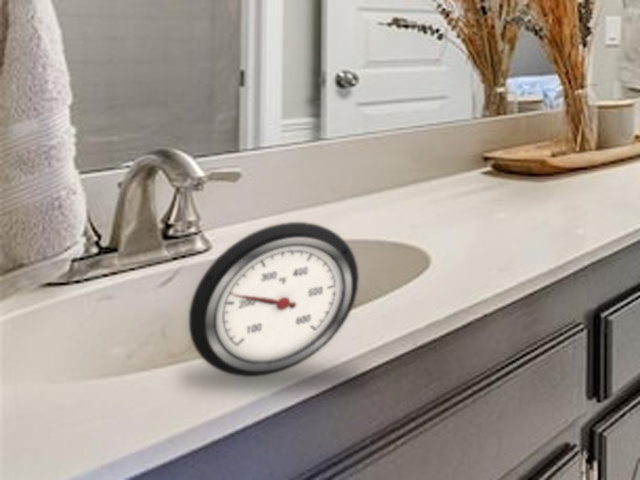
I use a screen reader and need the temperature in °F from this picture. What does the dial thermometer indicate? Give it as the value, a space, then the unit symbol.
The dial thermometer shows 220 °F
